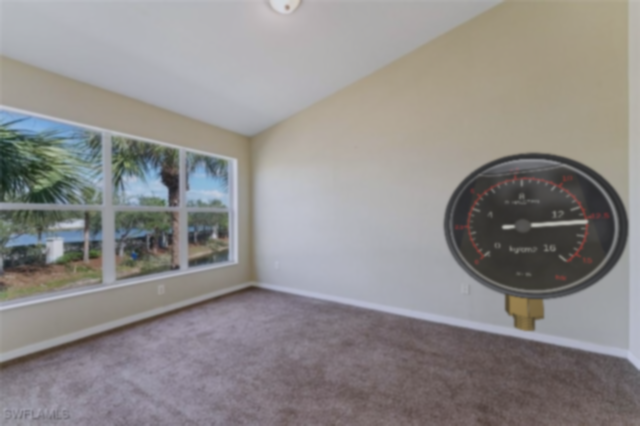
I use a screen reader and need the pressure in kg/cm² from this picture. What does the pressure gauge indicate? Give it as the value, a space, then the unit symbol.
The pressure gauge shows 13 kg/cm²
